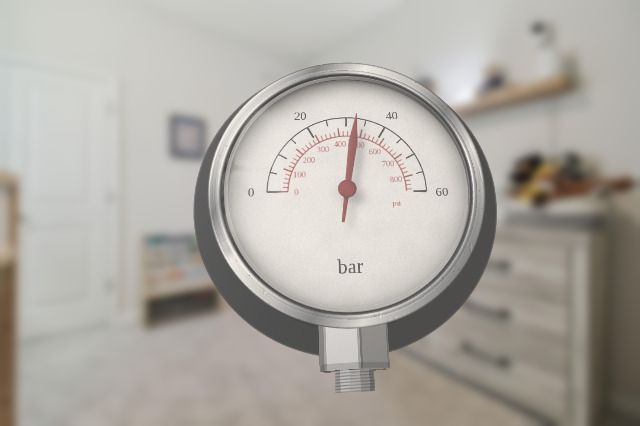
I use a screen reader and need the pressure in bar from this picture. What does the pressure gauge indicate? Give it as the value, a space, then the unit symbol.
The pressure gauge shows 32.5 bar
